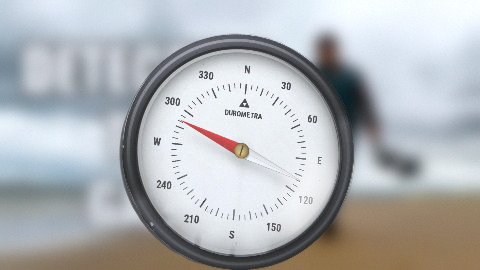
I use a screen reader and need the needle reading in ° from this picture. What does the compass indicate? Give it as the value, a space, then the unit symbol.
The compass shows 290 °
